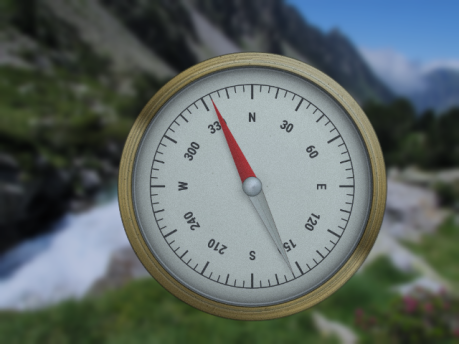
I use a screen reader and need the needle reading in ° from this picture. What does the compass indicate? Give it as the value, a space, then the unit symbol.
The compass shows 335 °
